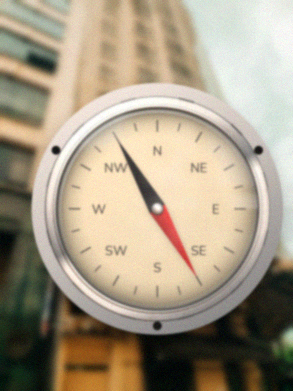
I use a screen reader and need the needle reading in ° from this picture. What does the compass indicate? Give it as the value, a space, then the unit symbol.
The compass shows 150 °
